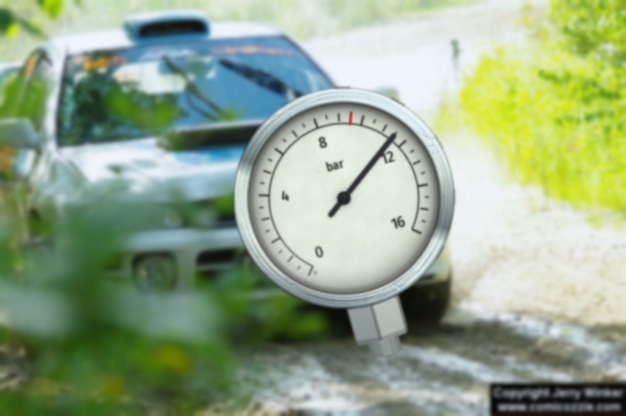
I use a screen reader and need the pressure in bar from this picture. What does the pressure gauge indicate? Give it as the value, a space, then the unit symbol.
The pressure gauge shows 11.5 bar
